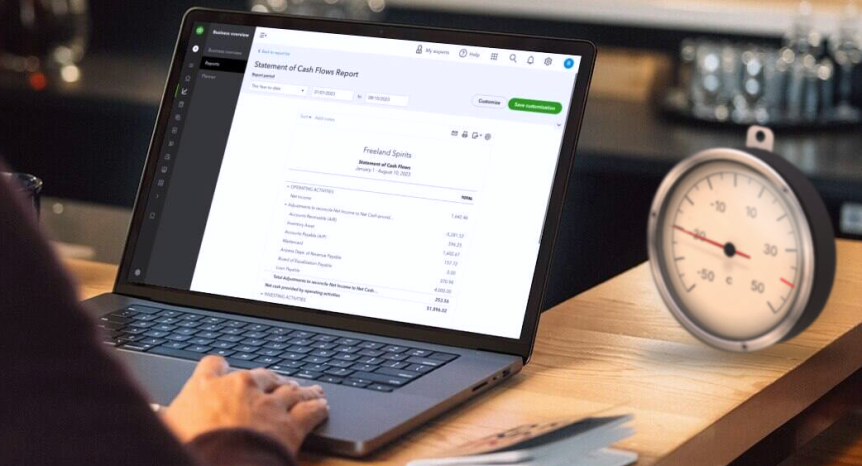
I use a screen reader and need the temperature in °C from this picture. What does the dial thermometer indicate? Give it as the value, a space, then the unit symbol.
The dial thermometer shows -30 °C
